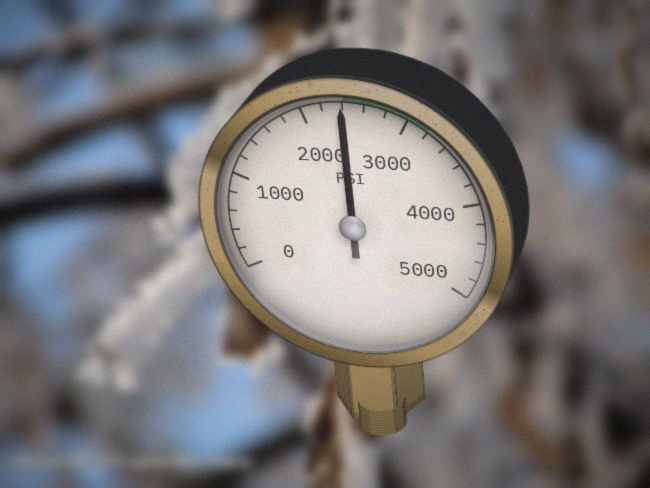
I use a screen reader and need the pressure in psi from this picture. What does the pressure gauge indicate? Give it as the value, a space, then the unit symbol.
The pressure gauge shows 2400 psi
